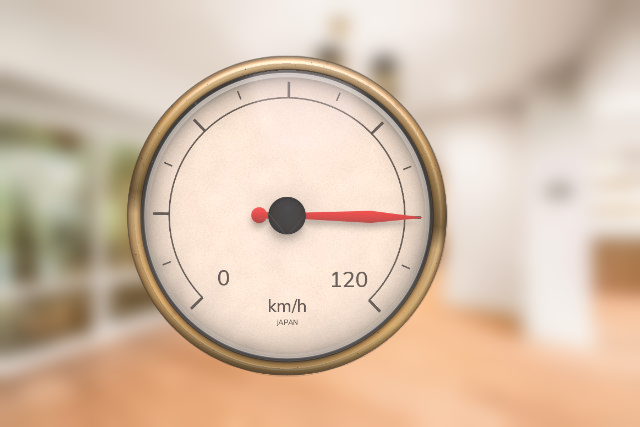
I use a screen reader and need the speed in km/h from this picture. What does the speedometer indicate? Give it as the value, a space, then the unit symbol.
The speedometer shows 100 km/h
